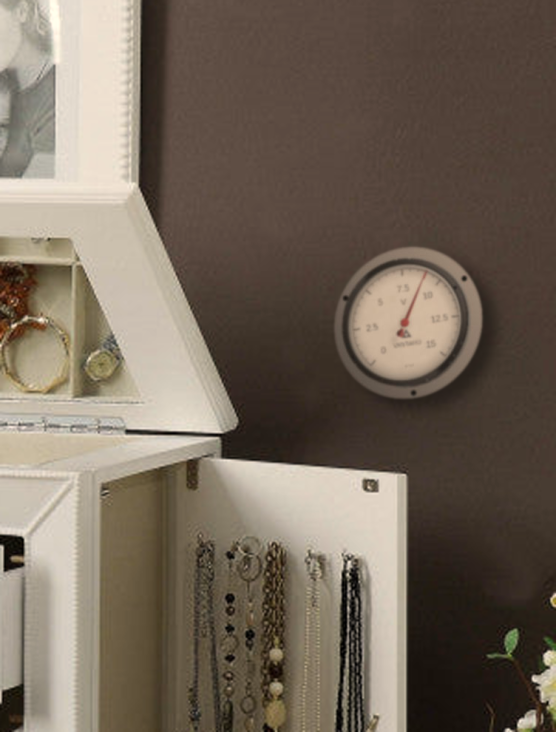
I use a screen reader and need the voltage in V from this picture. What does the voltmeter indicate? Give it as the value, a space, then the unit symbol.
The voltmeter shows 9 V
